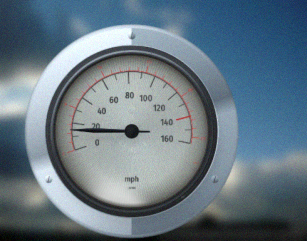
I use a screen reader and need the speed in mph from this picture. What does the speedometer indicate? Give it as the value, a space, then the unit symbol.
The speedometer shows 15 mph
